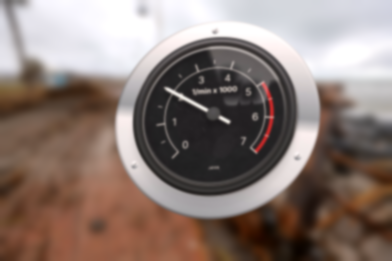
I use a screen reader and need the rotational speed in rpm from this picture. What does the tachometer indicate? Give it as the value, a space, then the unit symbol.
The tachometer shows 2000 rpm
